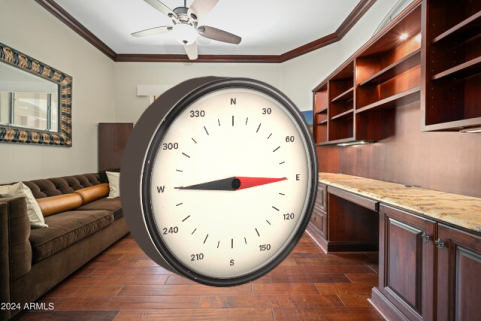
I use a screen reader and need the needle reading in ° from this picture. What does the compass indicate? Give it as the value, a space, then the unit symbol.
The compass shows 90 °
